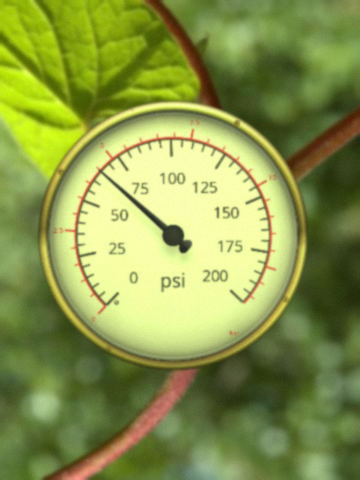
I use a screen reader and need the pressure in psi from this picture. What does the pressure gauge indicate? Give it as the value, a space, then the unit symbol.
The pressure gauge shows 65 psi
